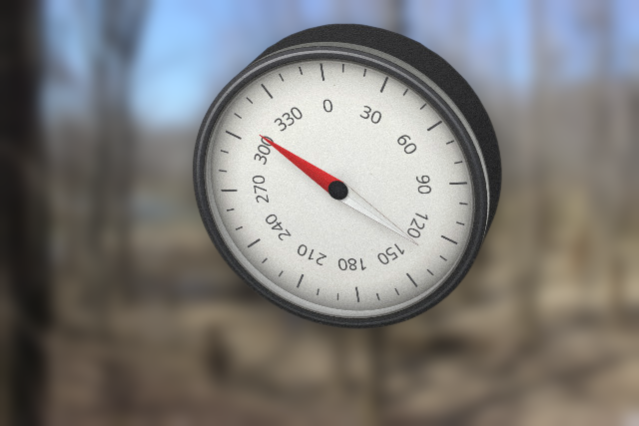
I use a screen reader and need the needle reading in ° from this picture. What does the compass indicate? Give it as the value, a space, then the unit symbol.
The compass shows 310 °
